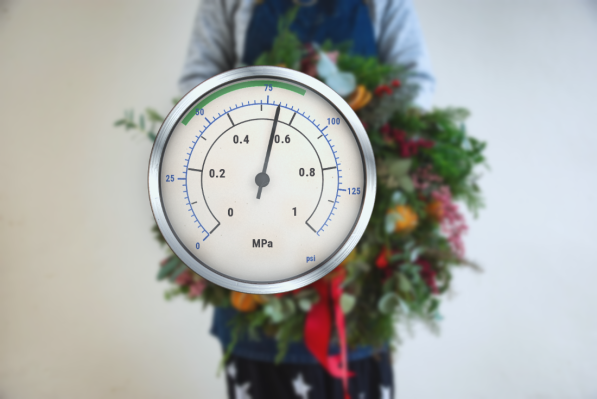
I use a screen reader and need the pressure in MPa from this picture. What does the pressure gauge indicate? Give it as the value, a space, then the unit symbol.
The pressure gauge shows 0.55 MPa
